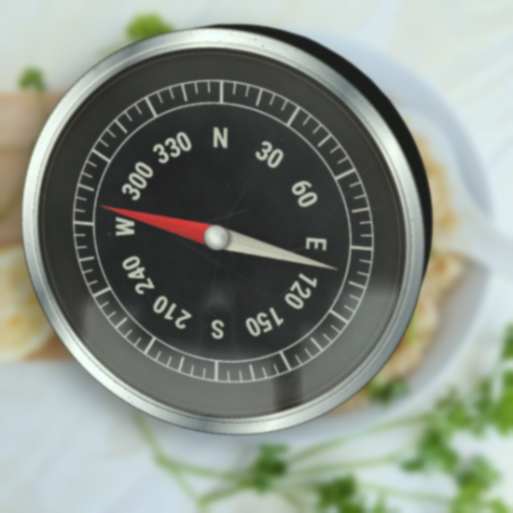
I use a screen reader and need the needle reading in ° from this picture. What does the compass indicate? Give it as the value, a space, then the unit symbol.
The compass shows 280 °
